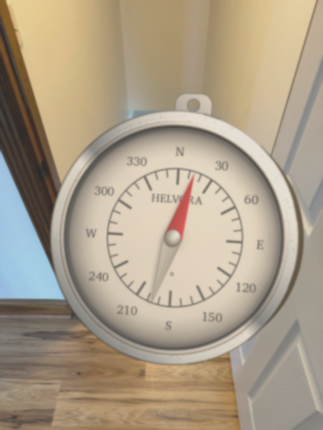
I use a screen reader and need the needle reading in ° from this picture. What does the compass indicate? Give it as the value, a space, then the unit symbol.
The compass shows 15 °
